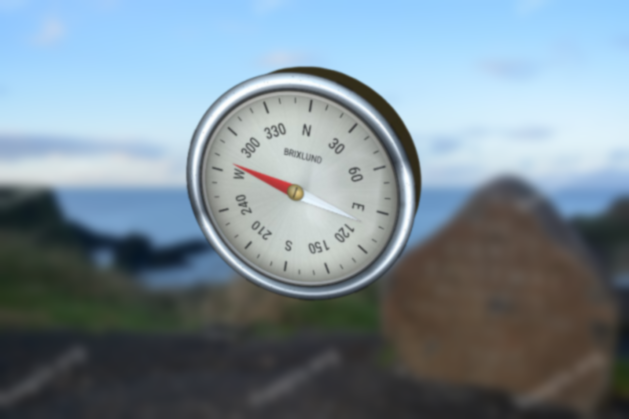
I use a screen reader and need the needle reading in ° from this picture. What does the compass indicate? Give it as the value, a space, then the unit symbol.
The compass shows 280 °
